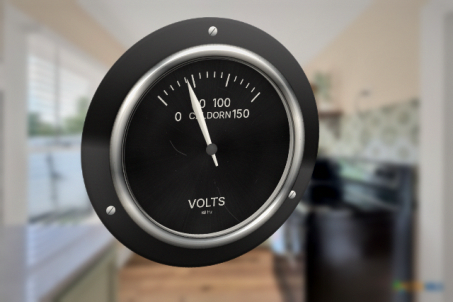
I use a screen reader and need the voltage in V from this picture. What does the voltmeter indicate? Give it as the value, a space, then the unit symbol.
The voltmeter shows 40 V
